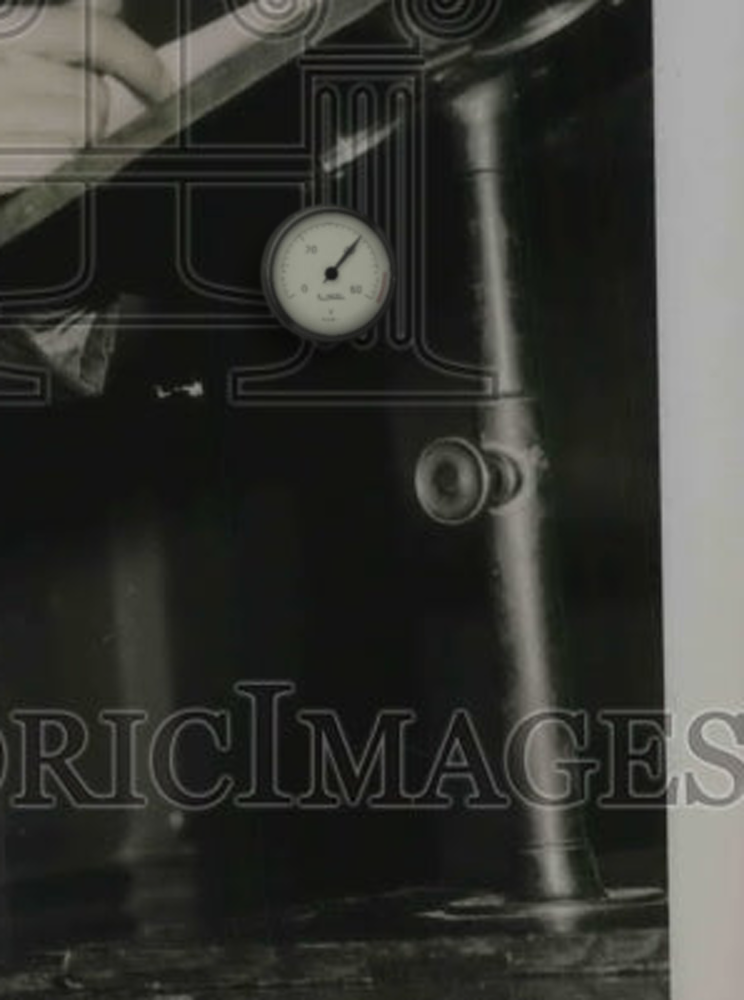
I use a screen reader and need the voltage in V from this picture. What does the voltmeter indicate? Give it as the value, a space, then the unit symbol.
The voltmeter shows 40 V
